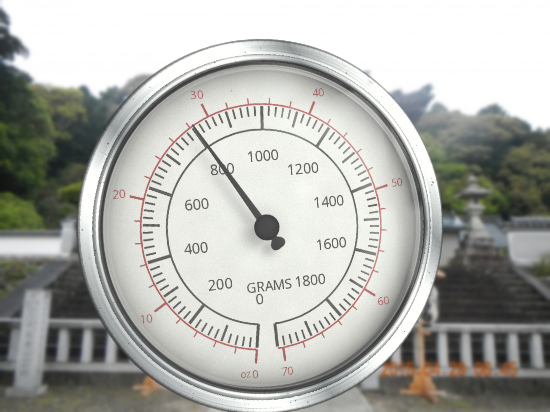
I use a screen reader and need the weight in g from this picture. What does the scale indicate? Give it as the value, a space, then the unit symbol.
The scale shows 800 g
